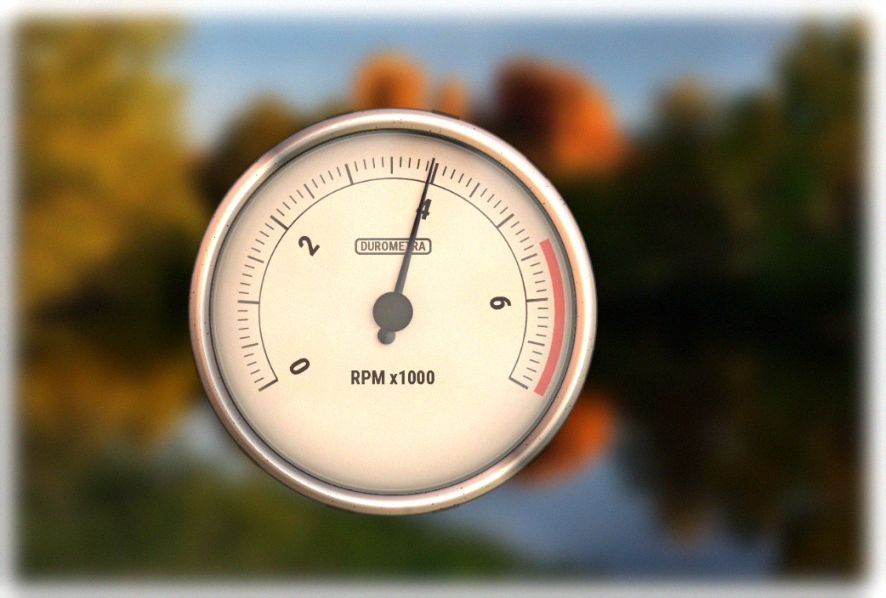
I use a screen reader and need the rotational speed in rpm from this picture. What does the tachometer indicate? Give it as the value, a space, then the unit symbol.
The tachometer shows 3950 rpm
